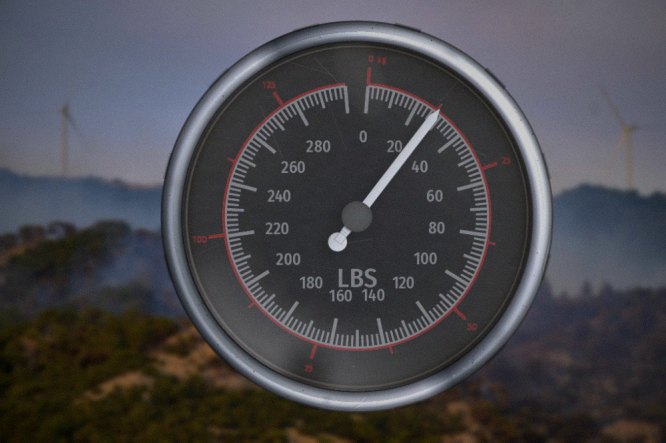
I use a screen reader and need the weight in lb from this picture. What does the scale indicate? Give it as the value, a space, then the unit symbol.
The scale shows 28 lb
